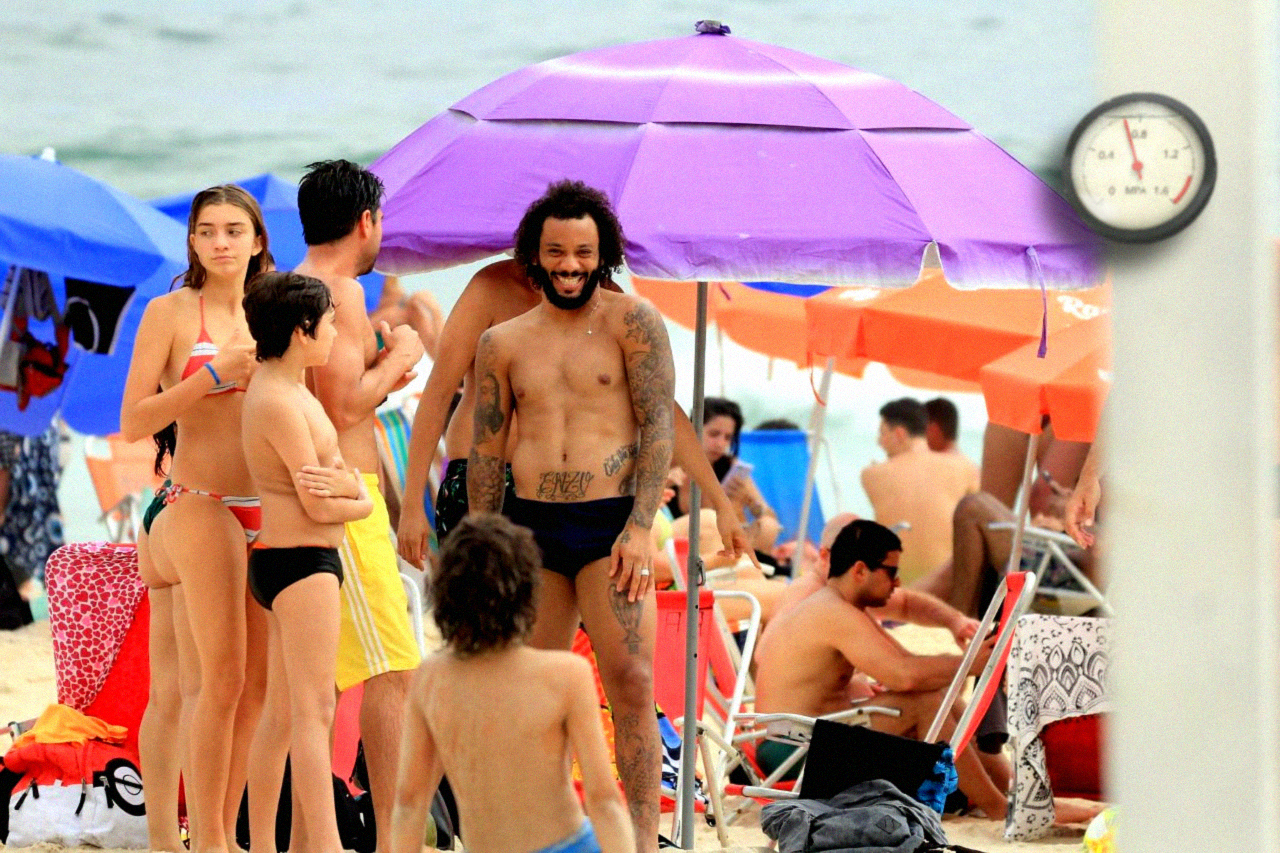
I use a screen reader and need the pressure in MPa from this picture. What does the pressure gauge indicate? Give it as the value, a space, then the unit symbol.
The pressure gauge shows 0.7 MPa
